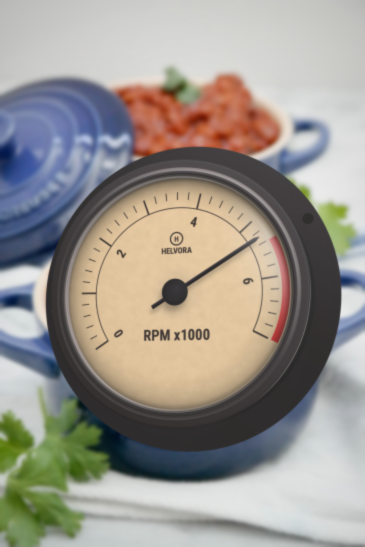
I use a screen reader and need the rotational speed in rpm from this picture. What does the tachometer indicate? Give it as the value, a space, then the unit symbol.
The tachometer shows 5300 rpm
